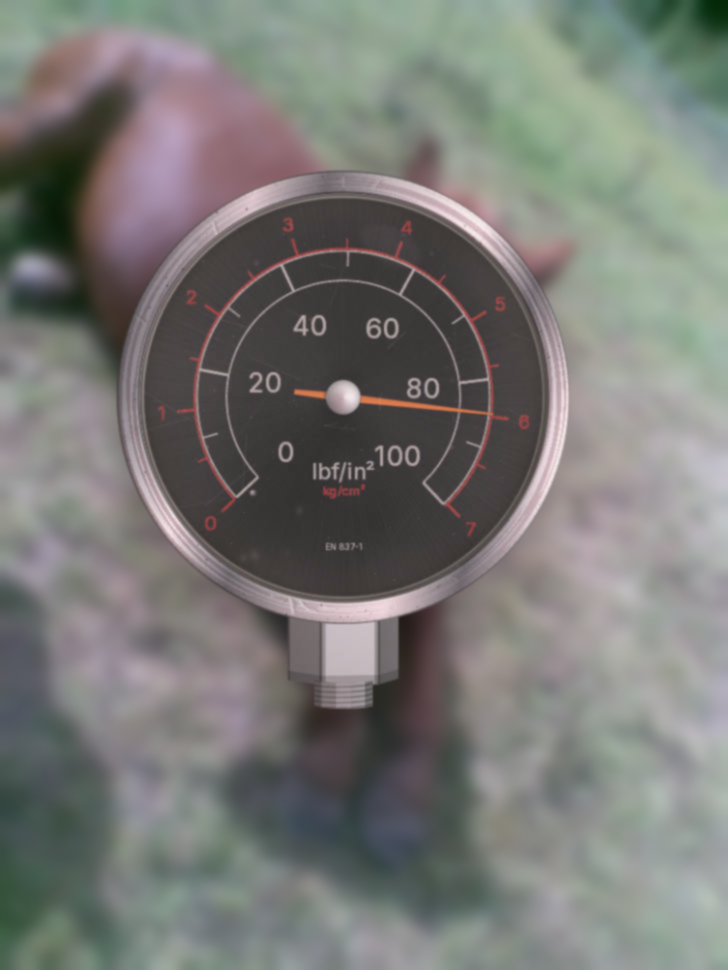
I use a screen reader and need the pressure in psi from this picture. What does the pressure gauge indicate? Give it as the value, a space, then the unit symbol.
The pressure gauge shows 85 psi
